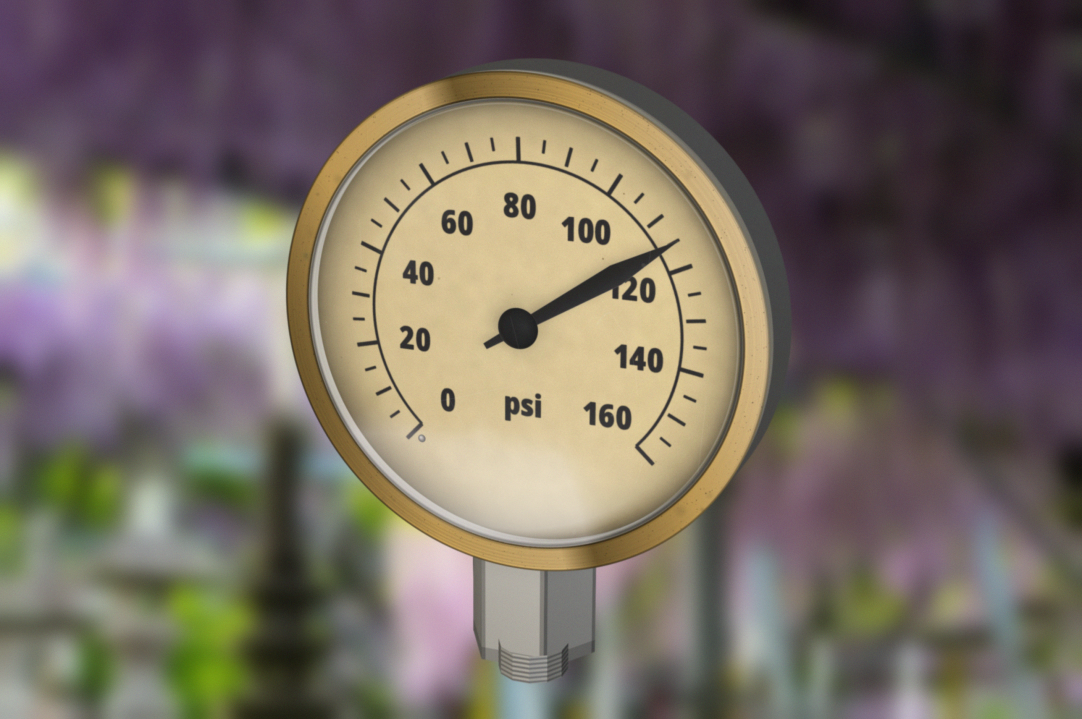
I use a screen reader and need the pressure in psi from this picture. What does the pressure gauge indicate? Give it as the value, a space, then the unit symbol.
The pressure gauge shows 115 psi
